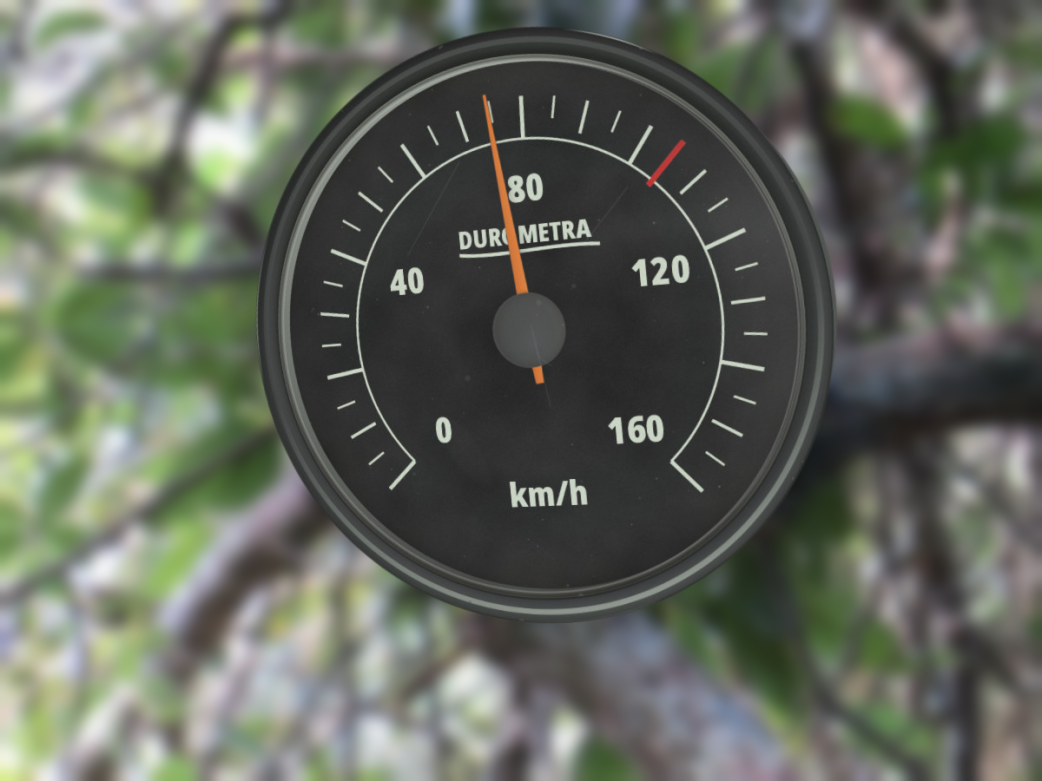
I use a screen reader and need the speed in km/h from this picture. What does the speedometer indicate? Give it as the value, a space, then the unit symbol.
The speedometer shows 75 km/h
